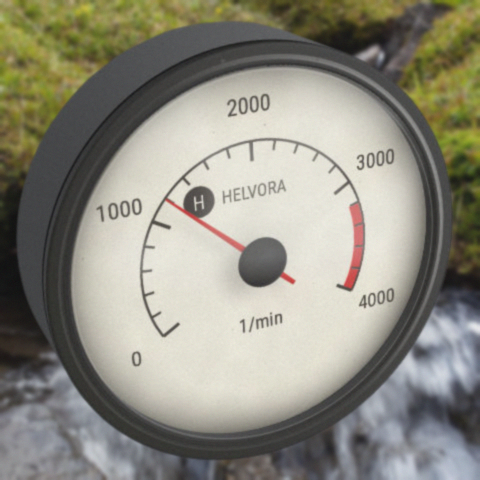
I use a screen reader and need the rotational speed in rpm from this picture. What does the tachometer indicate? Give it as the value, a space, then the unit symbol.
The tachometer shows 1200 rpm
